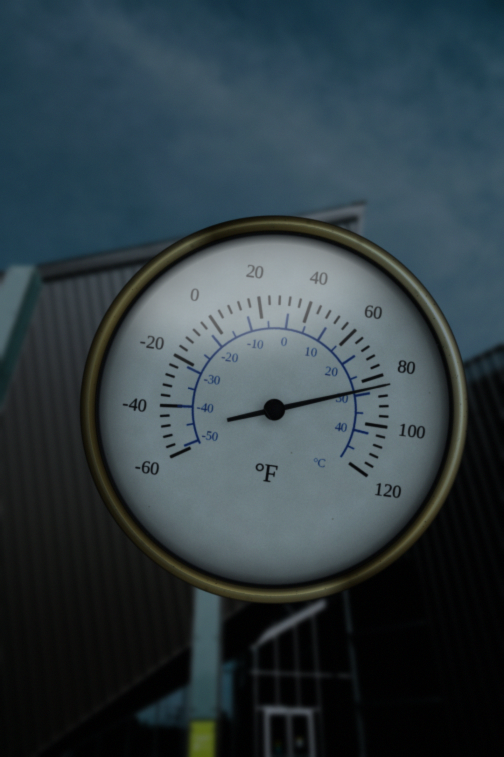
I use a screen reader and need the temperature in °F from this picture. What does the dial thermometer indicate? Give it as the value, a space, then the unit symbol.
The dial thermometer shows 84 °F
